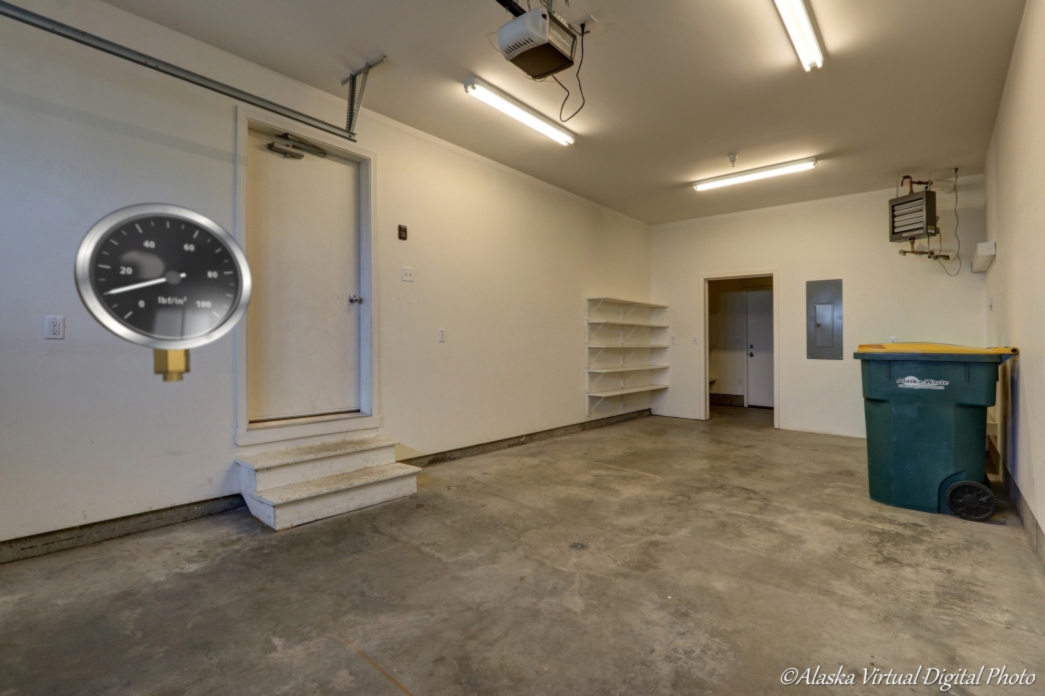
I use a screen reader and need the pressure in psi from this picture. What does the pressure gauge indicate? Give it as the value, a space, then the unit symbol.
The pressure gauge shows 10 psi
